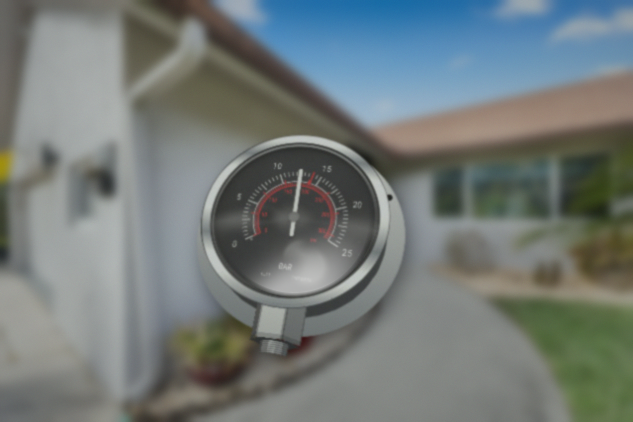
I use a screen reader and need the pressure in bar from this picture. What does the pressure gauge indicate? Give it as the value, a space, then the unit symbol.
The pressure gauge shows 12.5 bar
